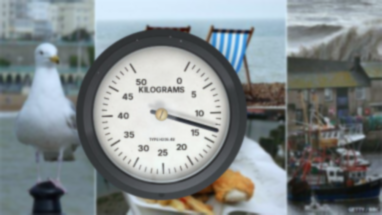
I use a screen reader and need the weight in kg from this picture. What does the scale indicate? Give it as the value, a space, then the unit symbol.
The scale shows 13 kg
